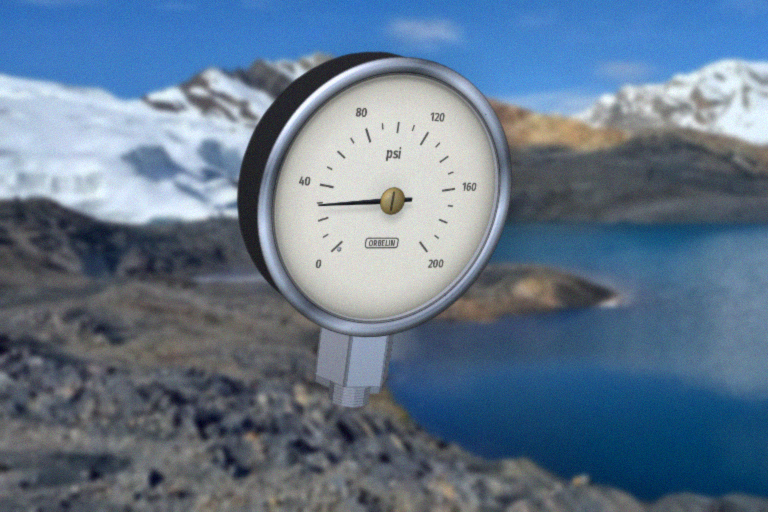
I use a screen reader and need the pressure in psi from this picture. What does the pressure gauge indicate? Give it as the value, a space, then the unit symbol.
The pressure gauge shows 30 psi
